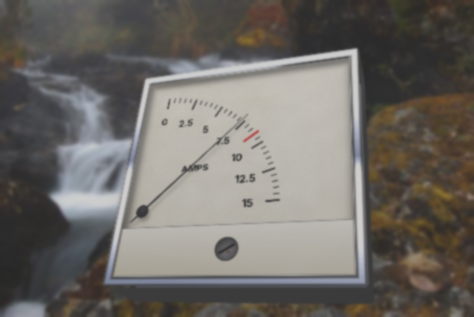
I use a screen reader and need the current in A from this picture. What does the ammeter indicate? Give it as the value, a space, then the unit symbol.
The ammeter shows 7.5 A
